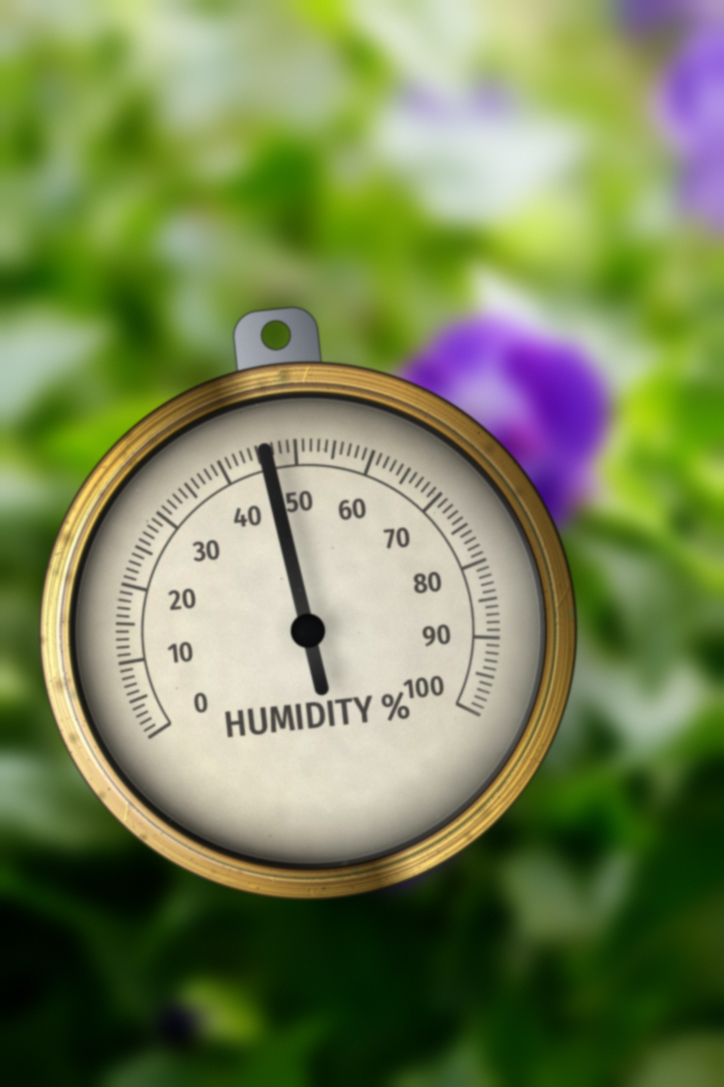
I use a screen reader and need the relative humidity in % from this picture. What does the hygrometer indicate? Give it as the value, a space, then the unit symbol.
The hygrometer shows 46 %
